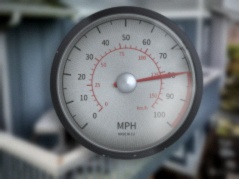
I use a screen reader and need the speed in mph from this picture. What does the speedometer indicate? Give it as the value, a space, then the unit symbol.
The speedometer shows 80 mph
